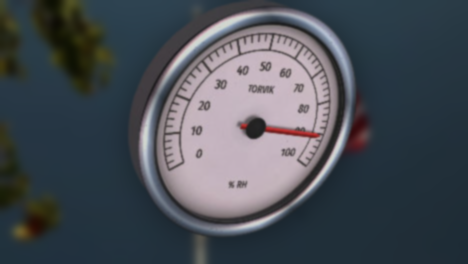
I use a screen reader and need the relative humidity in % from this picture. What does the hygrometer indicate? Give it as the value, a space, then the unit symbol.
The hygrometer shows 90 %
